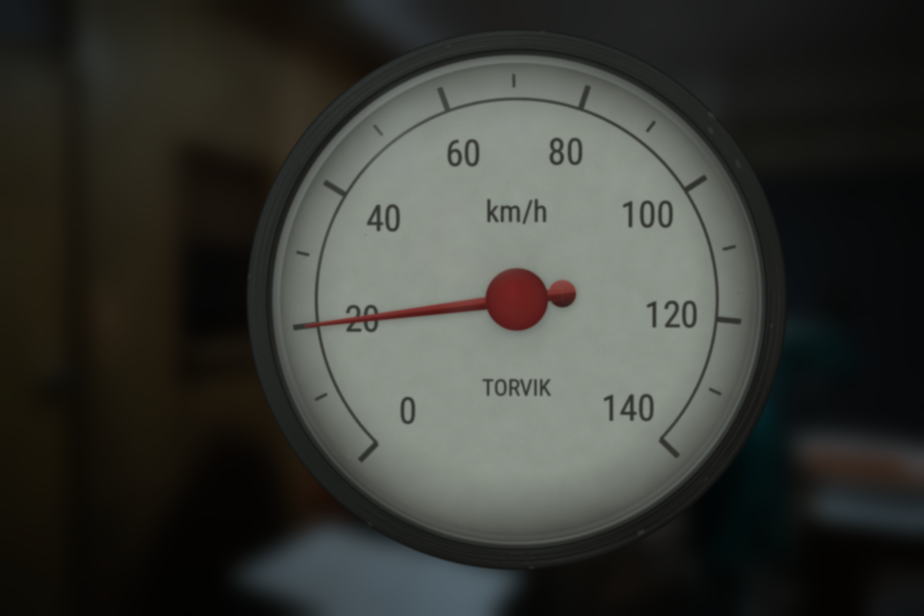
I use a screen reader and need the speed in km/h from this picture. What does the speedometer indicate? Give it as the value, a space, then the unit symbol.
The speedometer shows 20 km/h
